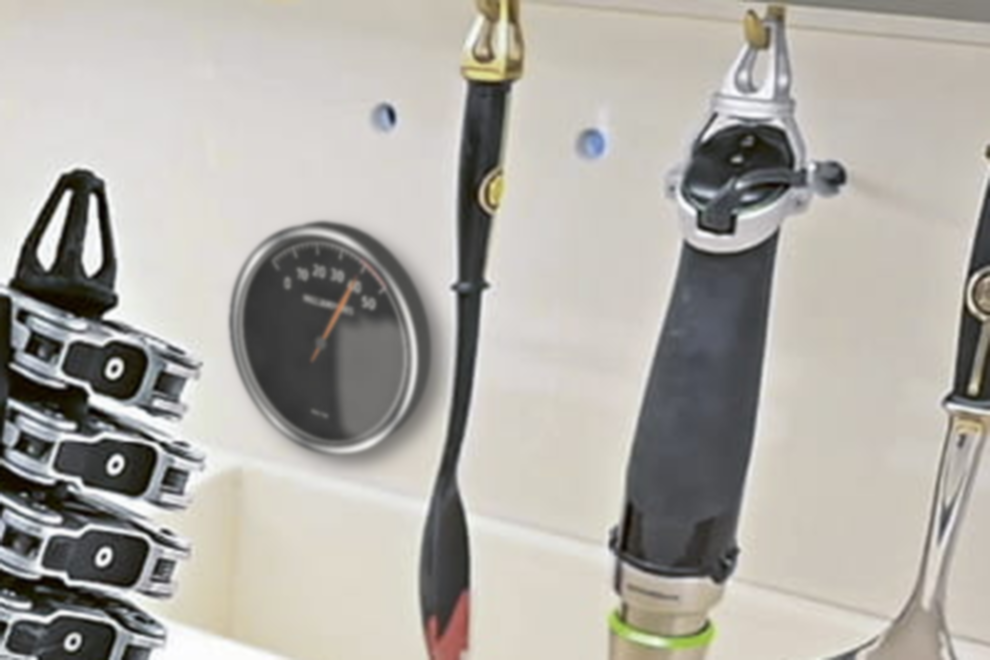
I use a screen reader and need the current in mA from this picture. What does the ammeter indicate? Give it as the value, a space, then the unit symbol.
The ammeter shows 40 mA
